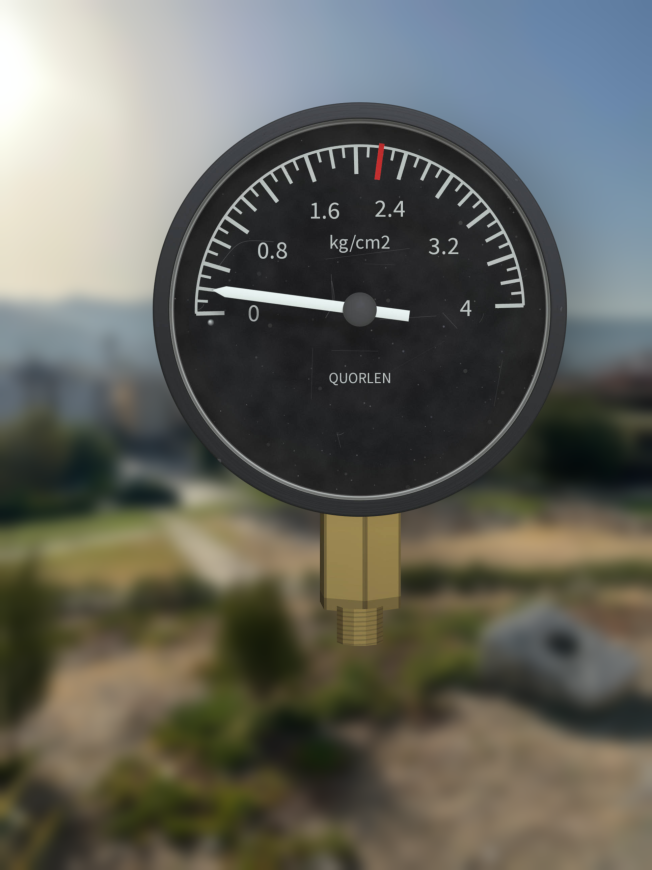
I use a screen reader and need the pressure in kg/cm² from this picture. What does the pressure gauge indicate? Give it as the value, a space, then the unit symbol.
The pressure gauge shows 0.2 kg/cm²
